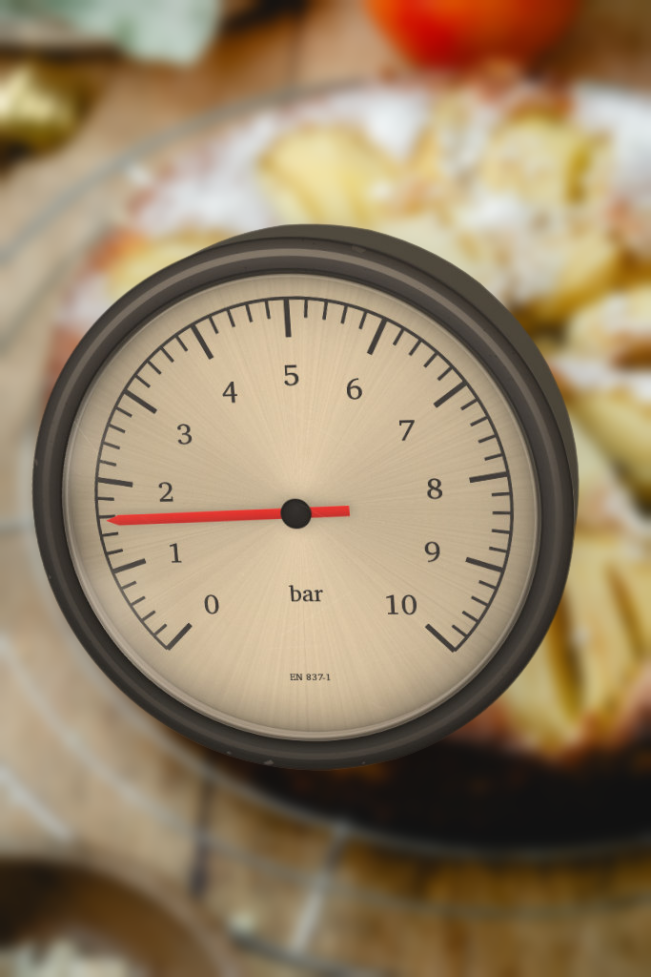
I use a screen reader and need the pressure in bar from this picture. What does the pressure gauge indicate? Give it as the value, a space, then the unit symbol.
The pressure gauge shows 1.6 bar
